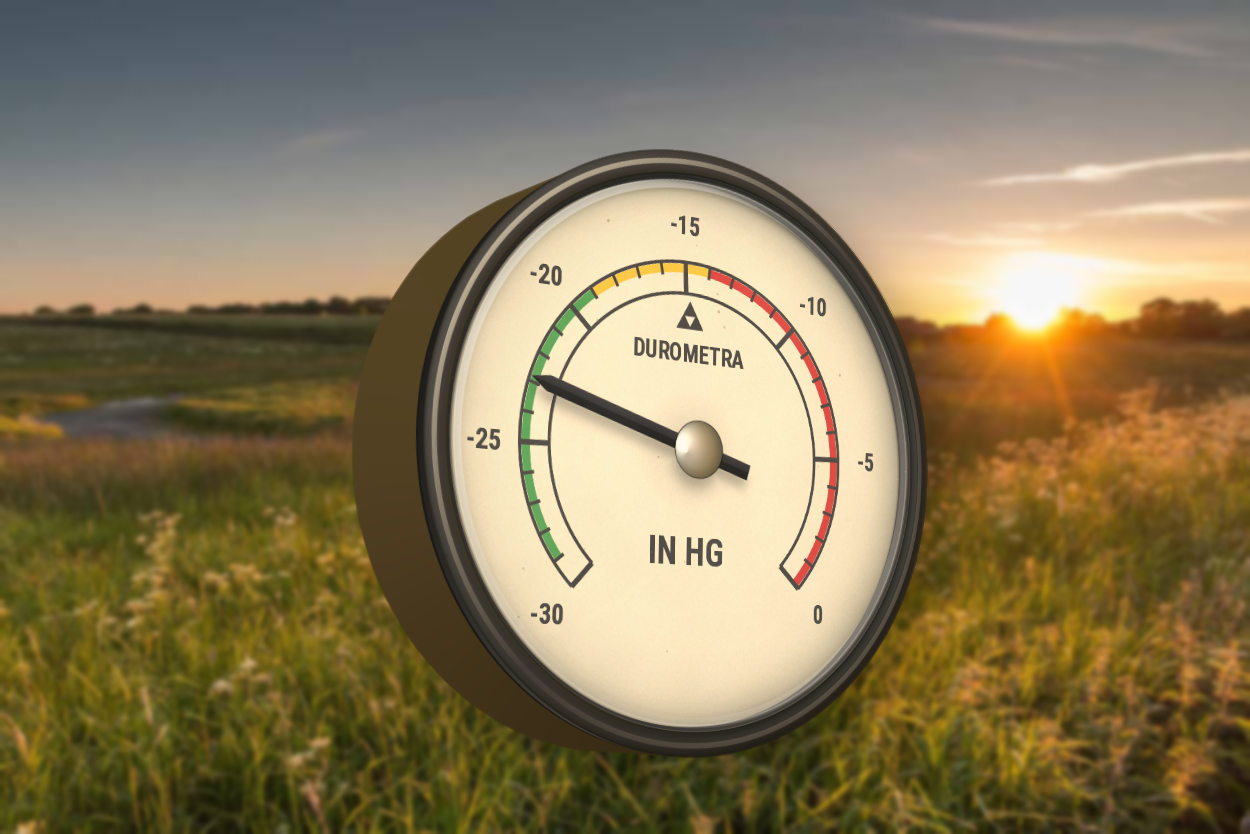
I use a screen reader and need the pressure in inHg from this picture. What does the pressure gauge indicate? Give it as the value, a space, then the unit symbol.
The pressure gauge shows -23 inHg
